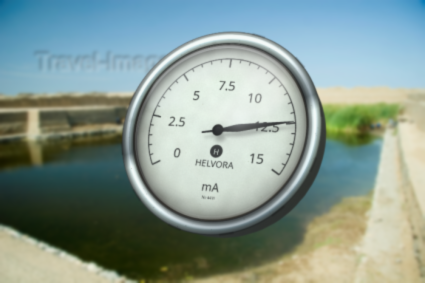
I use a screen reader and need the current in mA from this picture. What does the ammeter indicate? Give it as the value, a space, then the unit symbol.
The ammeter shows 12.5 mA
